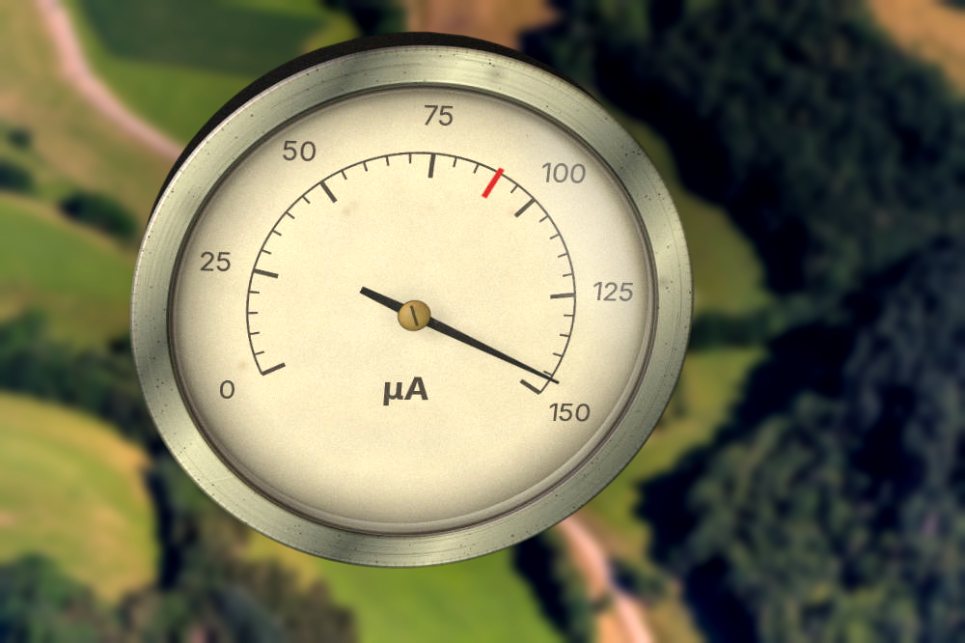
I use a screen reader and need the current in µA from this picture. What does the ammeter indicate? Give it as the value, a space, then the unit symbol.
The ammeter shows 145 µA
